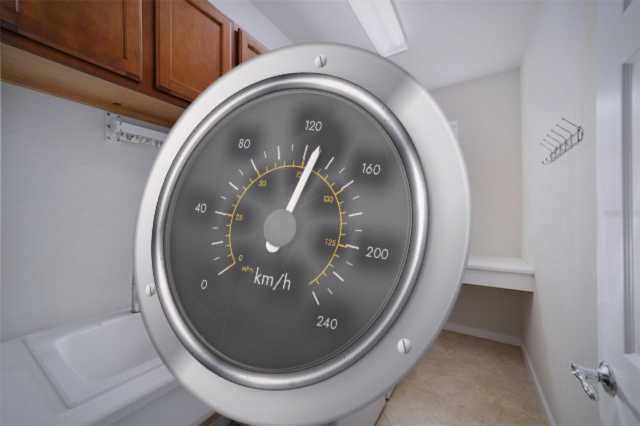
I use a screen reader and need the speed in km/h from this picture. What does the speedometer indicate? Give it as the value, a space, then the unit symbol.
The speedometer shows 130 km/h
